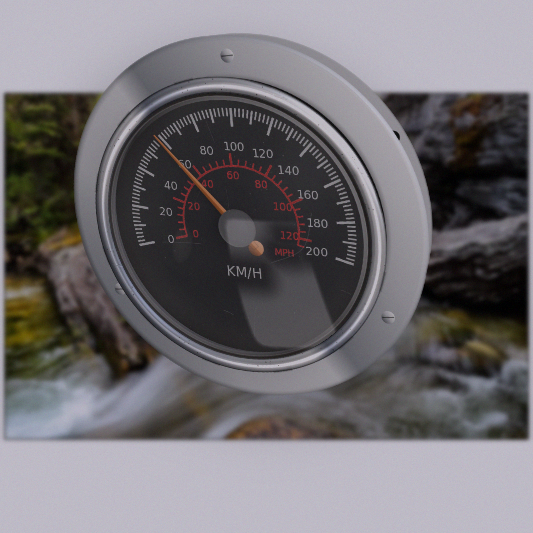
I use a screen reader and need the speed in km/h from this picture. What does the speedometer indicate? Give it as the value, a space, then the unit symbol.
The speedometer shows 60 km/h
